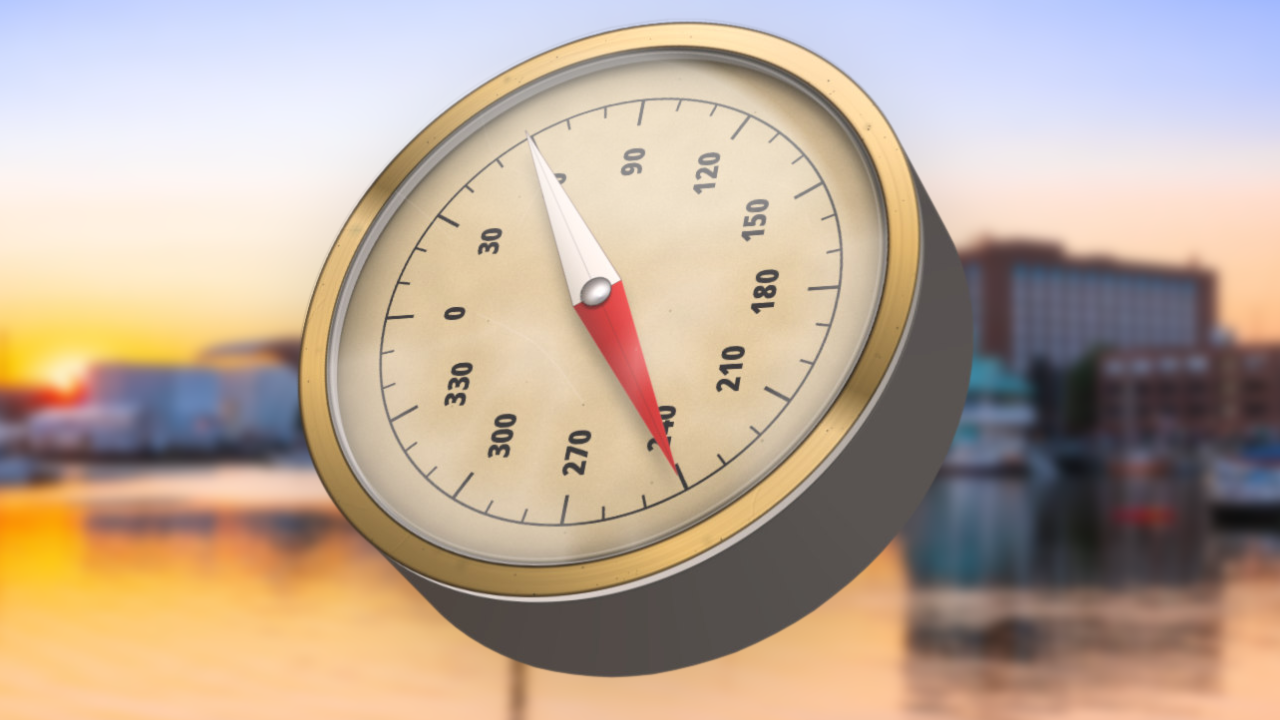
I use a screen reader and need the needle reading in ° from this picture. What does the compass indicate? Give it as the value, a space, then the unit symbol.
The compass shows 240 °
